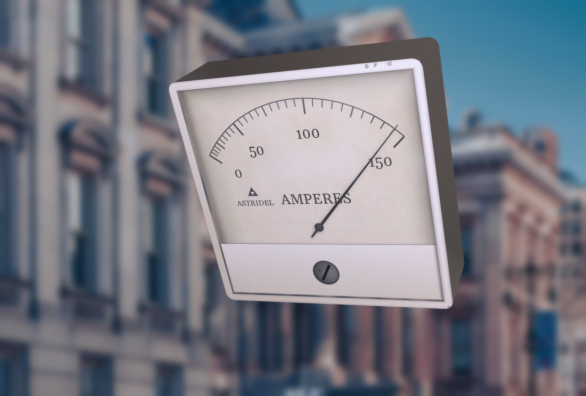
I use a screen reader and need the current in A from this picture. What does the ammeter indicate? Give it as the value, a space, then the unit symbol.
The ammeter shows 145 A
